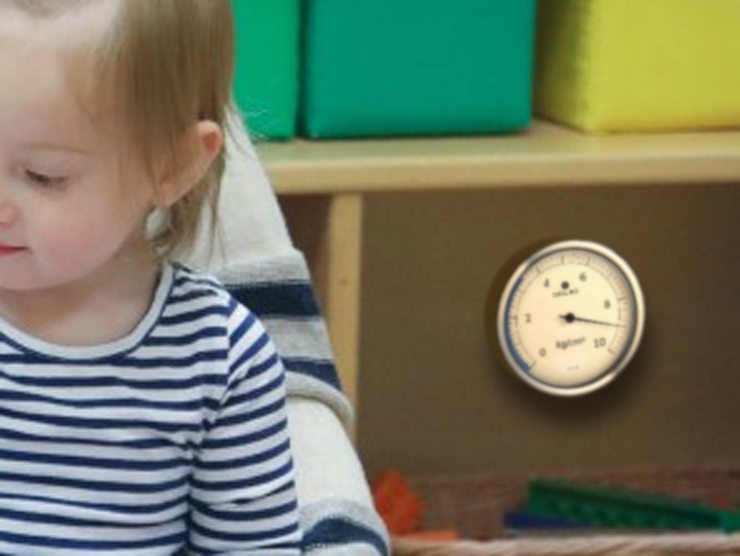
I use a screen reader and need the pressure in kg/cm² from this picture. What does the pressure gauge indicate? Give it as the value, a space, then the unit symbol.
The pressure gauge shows 9 kg/cm²
